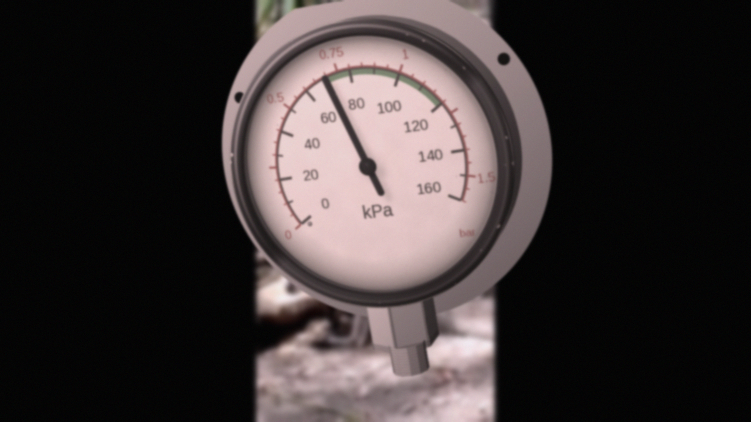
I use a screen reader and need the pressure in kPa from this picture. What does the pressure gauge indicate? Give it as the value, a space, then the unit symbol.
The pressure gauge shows 70 kPa
